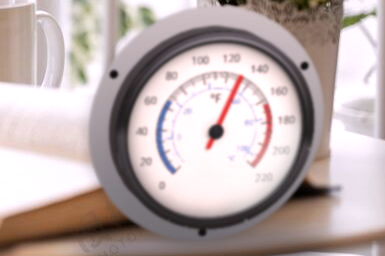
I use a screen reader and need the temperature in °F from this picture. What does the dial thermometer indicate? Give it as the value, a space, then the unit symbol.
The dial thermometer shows 130 °F
